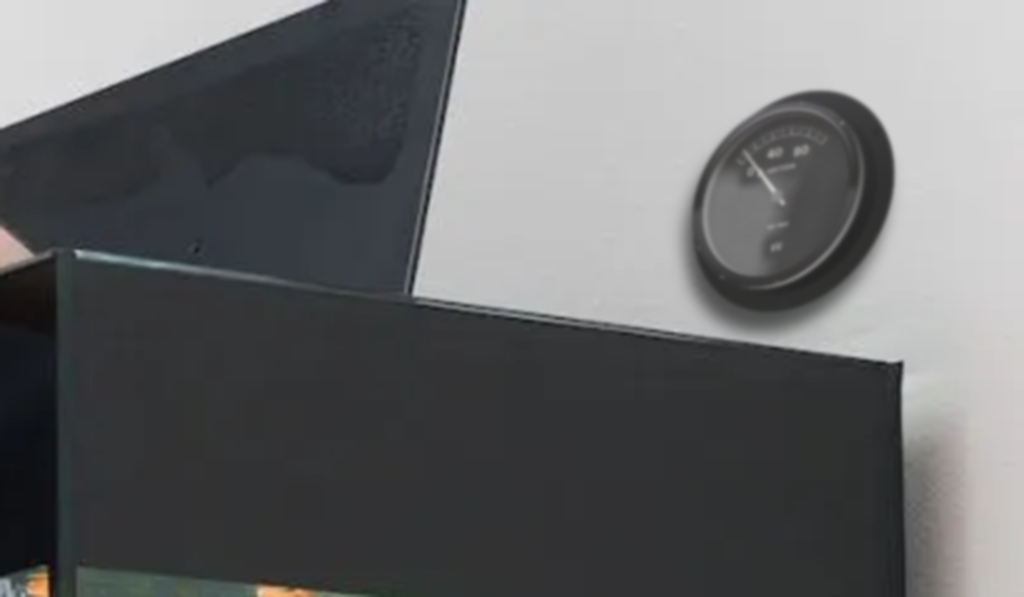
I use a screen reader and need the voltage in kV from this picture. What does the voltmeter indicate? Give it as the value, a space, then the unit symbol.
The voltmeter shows 10 kV
